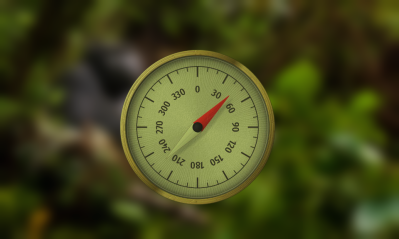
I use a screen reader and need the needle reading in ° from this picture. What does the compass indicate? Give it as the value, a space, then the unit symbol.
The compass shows 45 °
